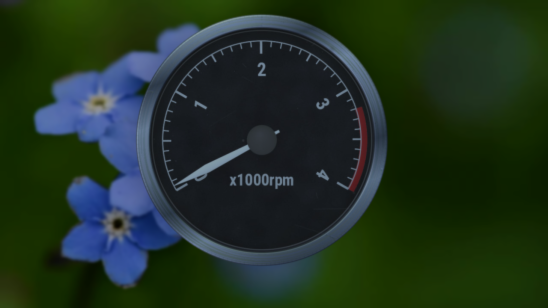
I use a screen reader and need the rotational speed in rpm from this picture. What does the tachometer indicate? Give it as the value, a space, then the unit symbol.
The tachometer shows 50 rpm
